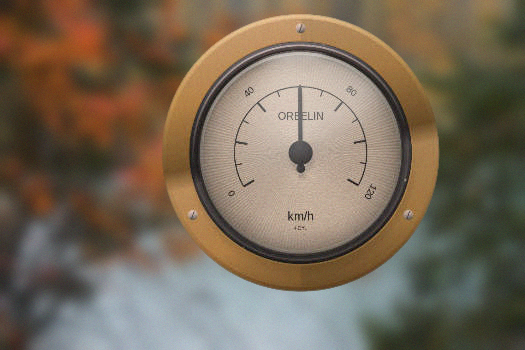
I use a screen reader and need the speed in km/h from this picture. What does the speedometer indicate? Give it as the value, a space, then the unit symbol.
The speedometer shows 60 km/h
